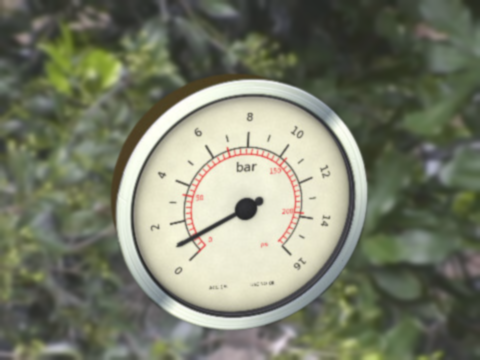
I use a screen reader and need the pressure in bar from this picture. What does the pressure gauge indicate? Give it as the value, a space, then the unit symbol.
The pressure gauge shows 1 bar
